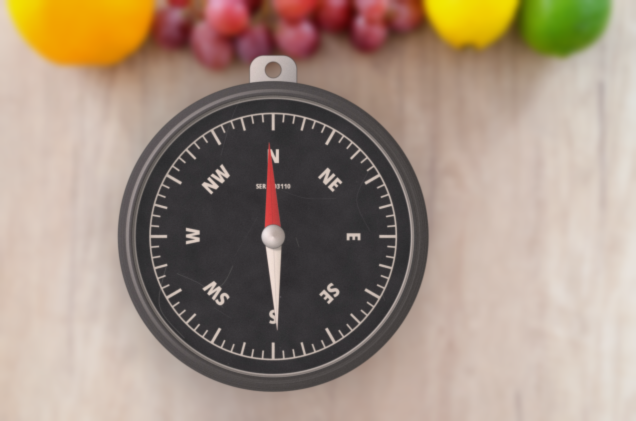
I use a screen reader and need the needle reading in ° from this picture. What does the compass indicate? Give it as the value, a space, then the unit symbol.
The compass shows 357.5 °
